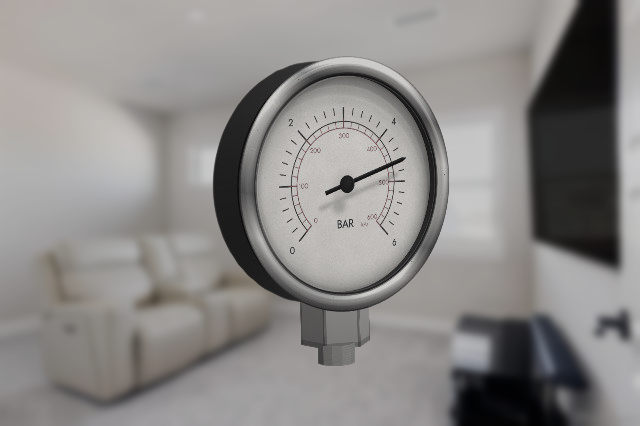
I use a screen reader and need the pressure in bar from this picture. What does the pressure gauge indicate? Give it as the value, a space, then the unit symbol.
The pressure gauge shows 4.6 bar
